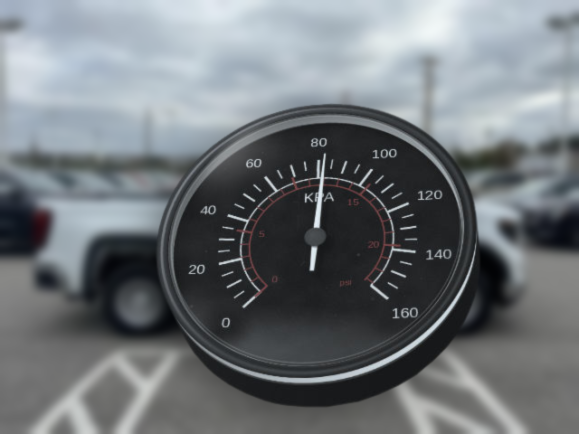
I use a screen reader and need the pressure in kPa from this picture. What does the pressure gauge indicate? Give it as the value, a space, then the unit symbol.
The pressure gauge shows 82.5 kPa
